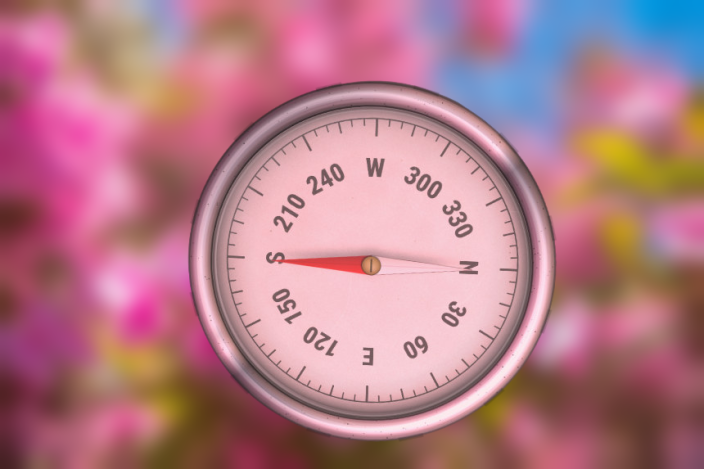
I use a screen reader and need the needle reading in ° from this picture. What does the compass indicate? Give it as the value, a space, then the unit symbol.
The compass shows 180 °
